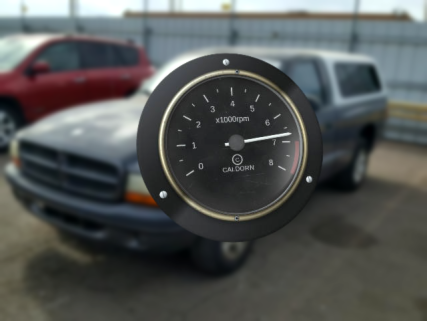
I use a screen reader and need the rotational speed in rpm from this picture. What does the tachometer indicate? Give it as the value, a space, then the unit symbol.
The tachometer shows 6750 rpm
